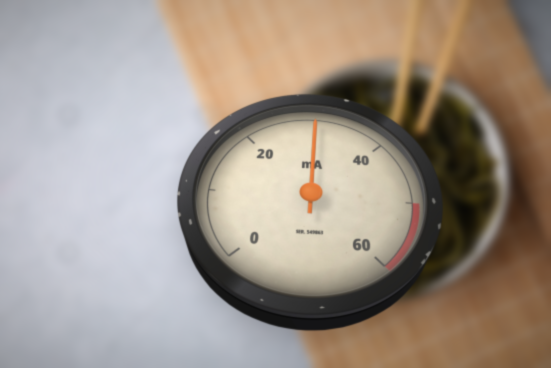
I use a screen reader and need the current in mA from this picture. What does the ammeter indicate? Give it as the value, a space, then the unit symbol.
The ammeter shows 30 mA
